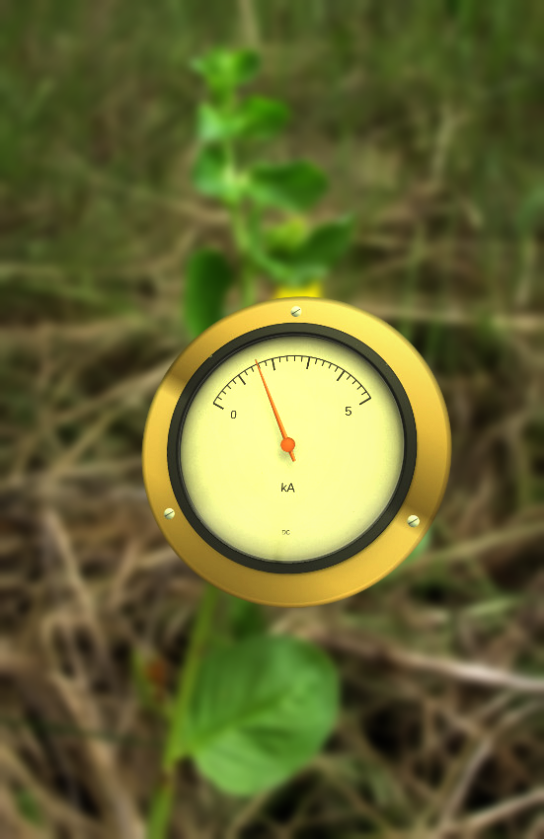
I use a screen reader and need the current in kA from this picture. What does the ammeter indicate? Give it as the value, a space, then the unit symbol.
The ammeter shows 1.6 kA
